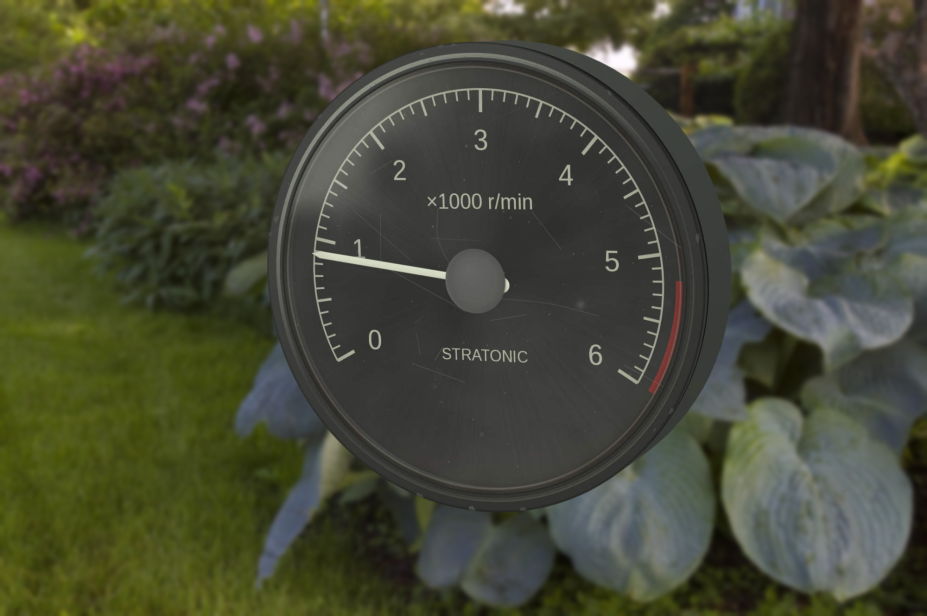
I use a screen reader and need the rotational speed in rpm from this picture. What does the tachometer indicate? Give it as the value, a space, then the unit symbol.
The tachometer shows 900 rpm
